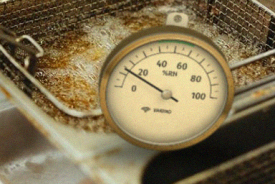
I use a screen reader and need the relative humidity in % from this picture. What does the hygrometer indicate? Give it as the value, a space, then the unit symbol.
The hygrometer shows 15 %
